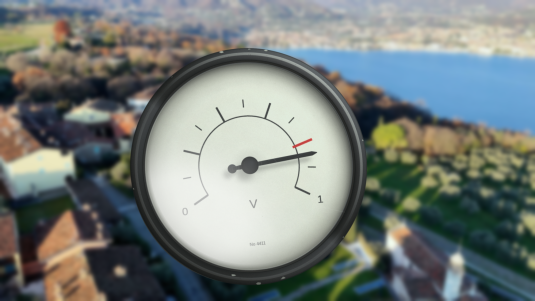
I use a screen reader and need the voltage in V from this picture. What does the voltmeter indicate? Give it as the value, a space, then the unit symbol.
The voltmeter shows 0.85 V
